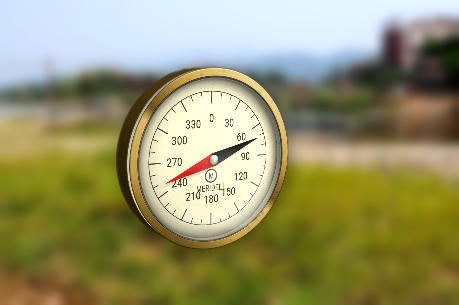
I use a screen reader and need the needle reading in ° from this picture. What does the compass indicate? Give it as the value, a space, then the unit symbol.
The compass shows 250 °
